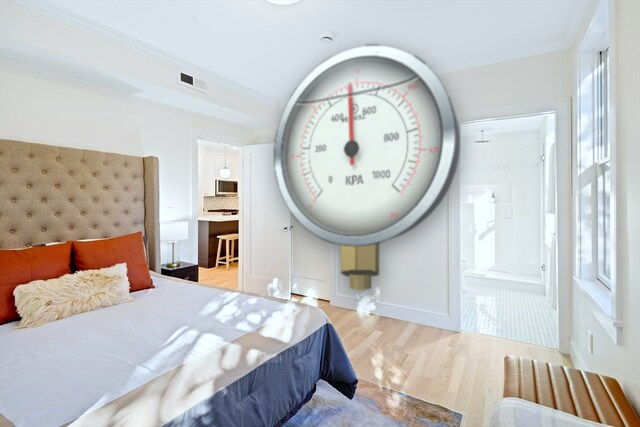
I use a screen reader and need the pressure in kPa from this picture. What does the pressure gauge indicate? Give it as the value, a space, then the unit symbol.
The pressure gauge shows 500 kPa
